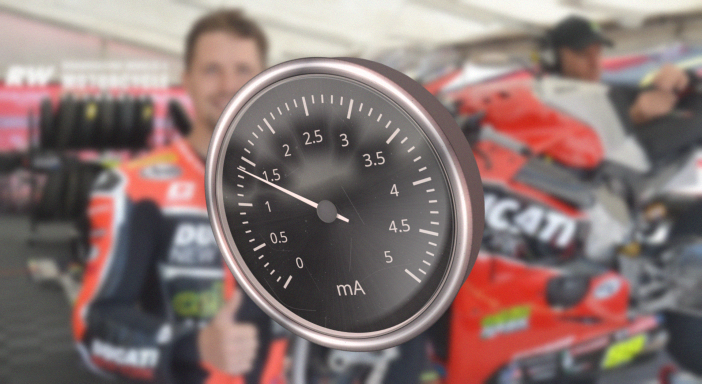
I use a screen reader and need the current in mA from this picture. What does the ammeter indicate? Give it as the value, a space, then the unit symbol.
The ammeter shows 1.4 mA
